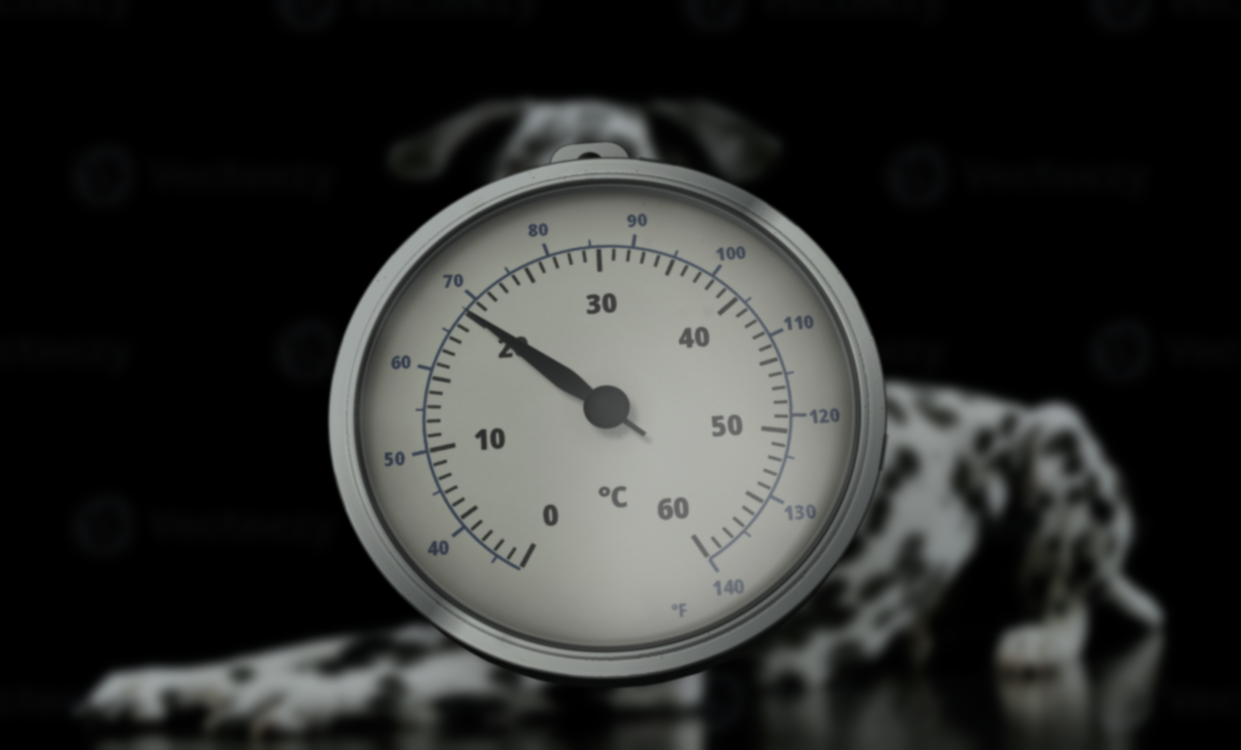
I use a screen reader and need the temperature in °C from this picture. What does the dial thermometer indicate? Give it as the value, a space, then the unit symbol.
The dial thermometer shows 20 °C
